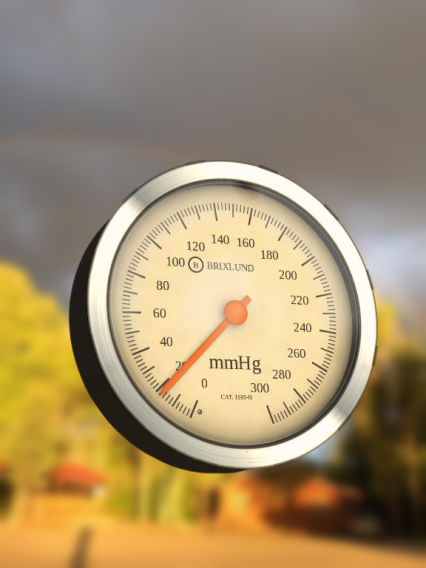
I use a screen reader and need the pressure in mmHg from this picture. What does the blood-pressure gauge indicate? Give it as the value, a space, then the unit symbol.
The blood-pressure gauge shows 18 mmHg
